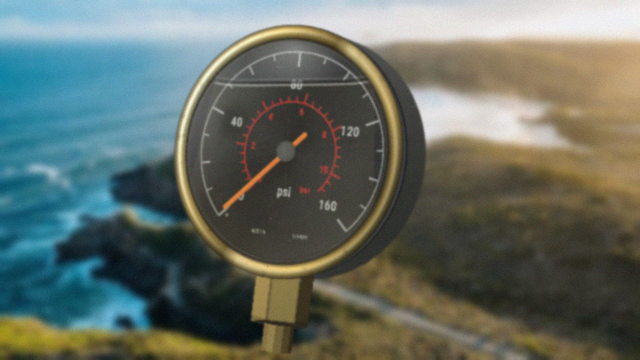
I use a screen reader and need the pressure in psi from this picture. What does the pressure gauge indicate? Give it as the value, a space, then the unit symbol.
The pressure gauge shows 0 psi
